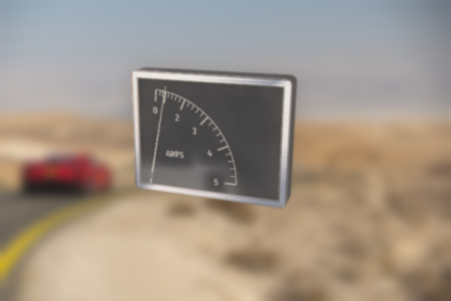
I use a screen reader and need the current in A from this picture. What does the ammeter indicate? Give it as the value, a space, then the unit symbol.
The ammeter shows 1 A
